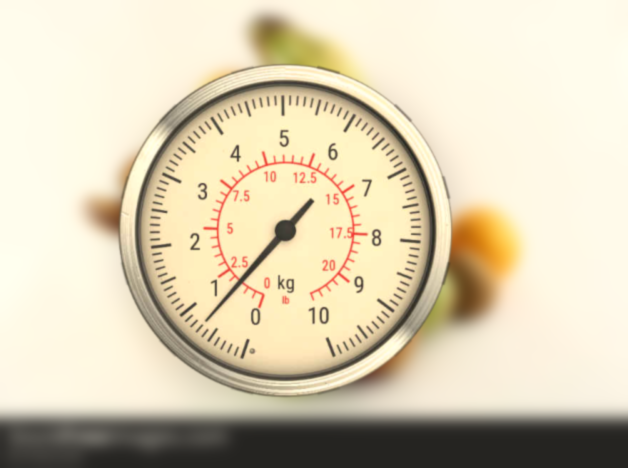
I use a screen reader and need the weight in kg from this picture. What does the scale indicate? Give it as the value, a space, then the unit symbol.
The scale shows 0.7 kg
